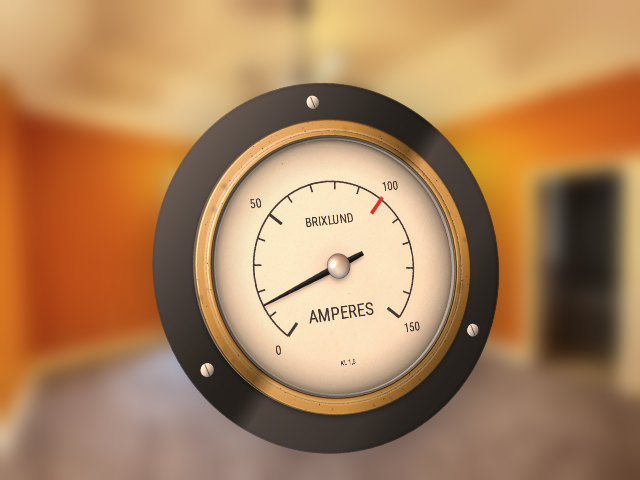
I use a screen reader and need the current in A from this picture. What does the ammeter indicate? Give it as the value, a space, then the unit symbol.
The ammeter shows 15 A
